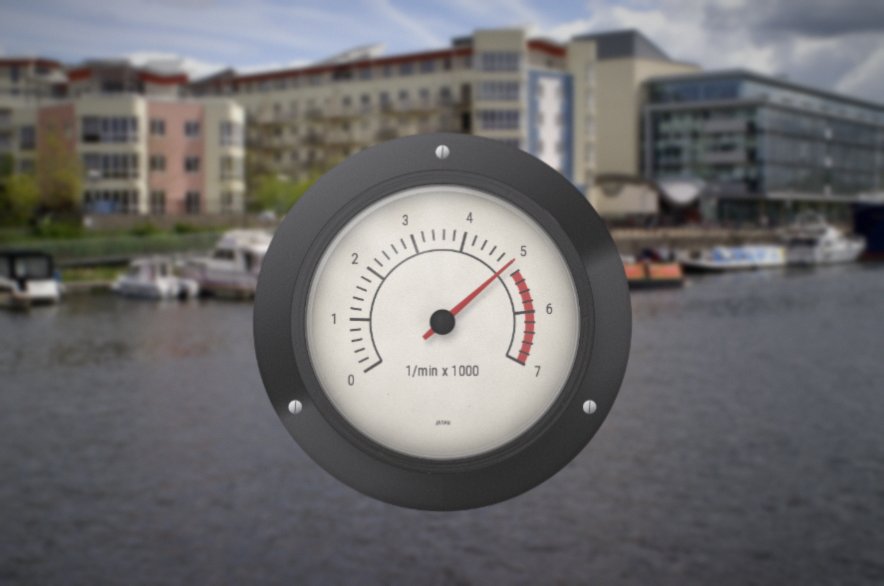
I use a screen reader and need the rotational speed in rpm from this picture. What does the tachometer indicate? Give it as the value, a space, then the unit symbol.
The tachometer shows 5000 rpm
